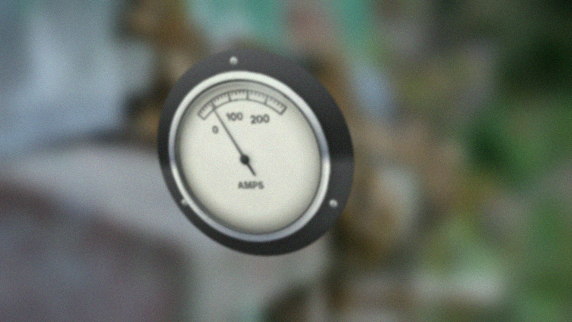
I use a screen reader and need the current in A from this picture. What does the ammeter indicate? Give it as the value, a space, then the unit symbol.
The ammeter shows 50 A
